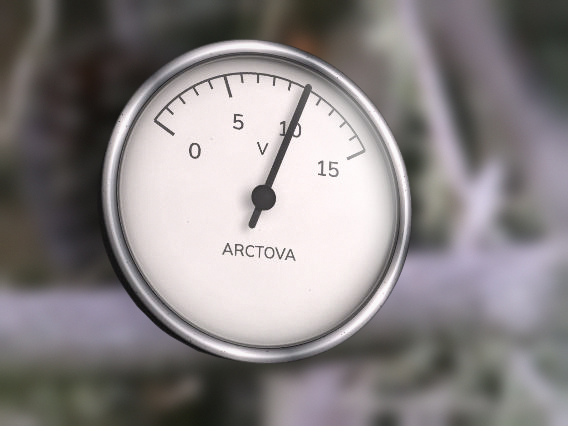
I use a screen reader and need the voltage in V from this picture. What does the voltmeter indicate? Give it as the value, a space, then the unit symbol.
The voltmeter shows 10 V
